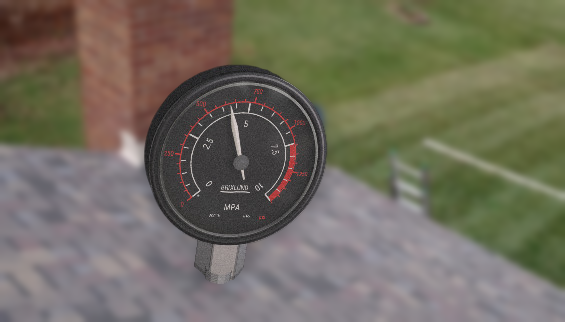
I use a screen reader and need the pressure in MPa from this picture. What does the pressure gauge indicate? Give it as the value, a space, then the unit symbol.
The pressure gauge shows 4.25 MPa
